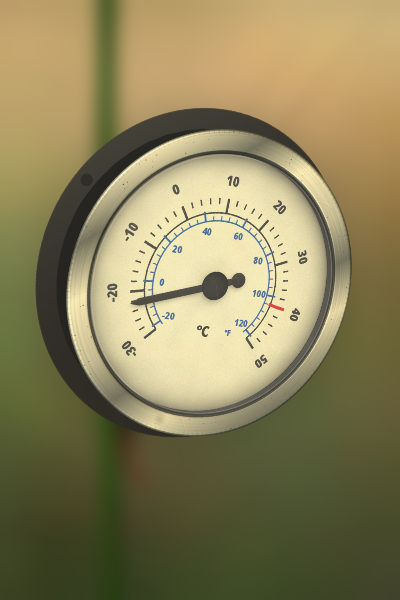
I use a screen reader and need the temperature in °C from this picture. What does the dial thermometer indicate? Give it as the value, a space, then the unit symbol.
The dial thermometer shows -22 °C
